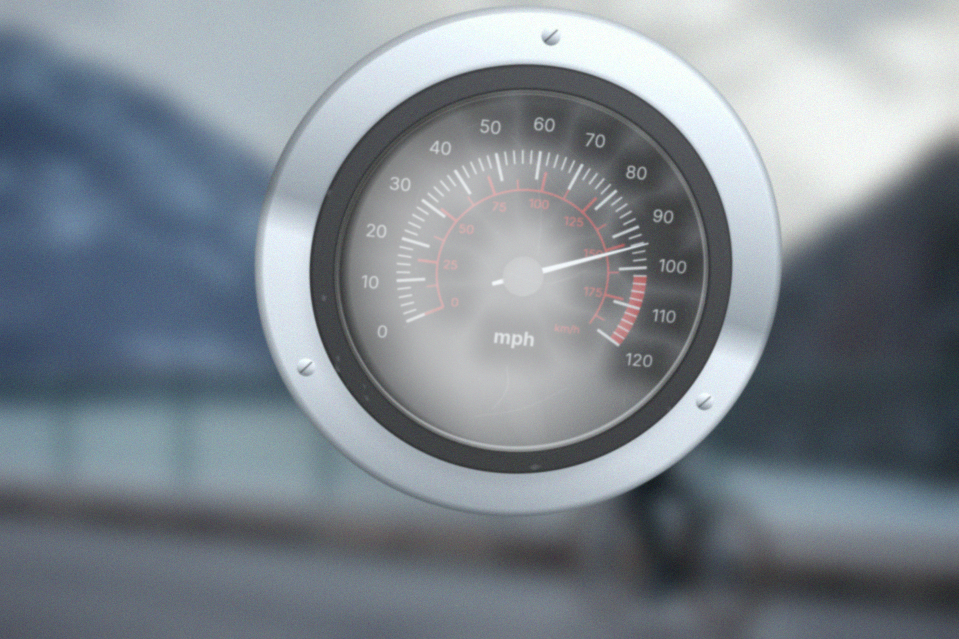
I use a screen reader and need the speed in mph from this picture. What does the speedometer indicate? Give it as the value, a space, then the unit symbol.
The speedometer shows 94 mph
